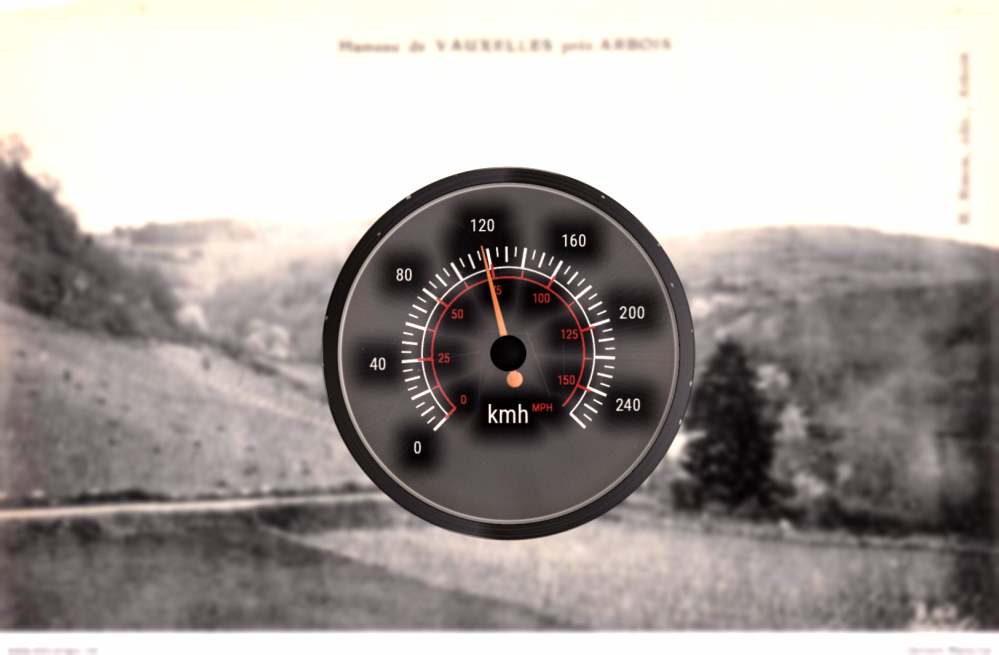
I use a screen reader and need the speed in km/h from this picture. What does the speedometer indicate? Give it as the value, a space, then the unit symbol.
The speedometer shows 117.5 km/h
